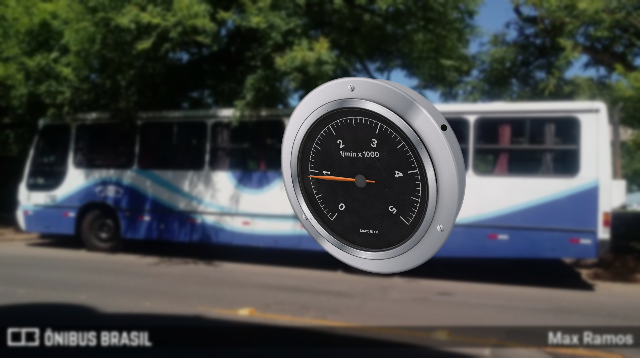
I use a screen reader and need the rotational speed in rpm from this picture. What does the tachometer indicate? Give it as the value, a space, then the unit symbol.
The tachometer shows 900 rpm
